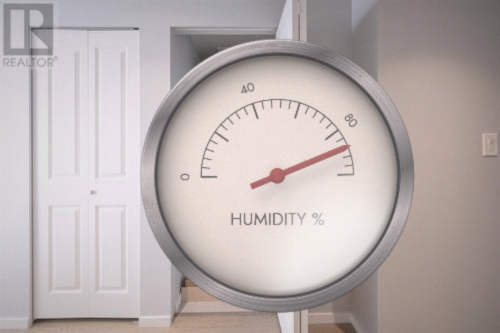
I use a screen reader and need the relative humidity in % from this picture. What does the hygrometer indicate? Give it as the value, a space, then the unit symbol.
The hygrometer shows 88 %
